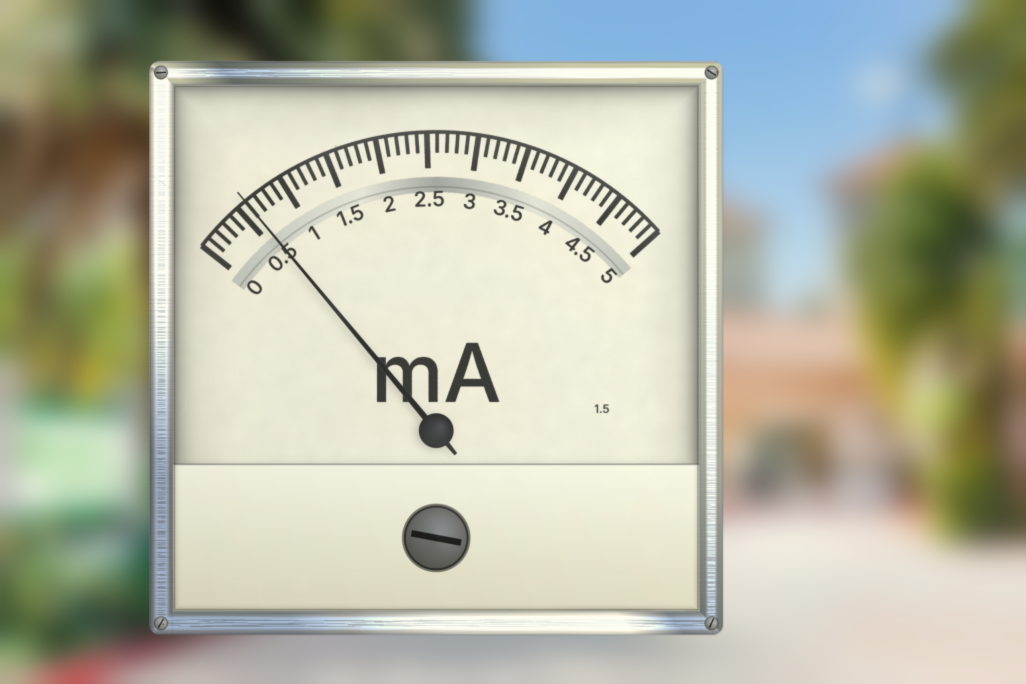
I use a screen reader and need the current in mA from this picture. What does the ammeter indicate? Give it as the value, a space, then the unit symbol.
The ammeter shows 0.6 mA
